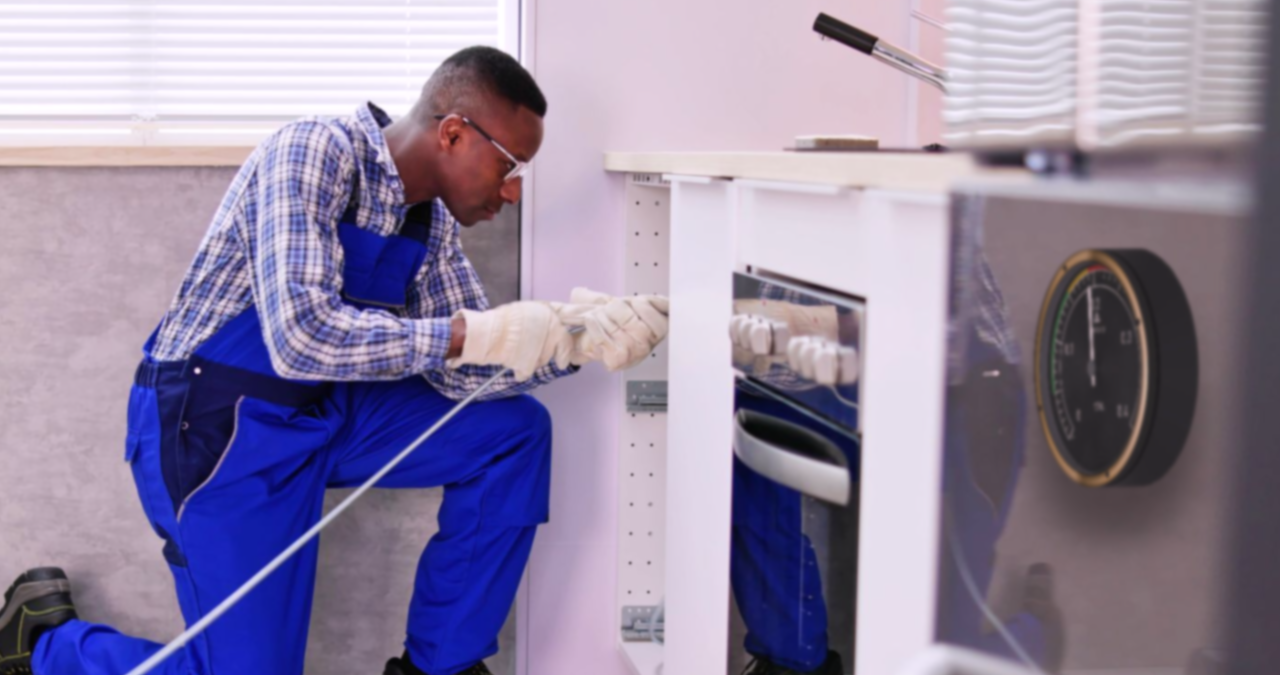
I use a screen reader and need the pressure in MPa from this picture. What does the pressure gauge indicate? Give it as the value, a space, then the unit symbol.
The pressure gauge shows 0.2 MPa
